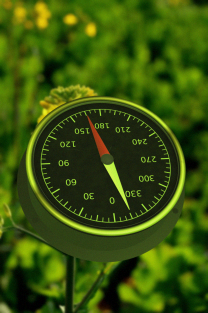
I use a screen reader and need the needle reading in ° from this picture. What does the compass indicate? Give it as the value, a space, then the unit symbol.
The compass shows 165 °
